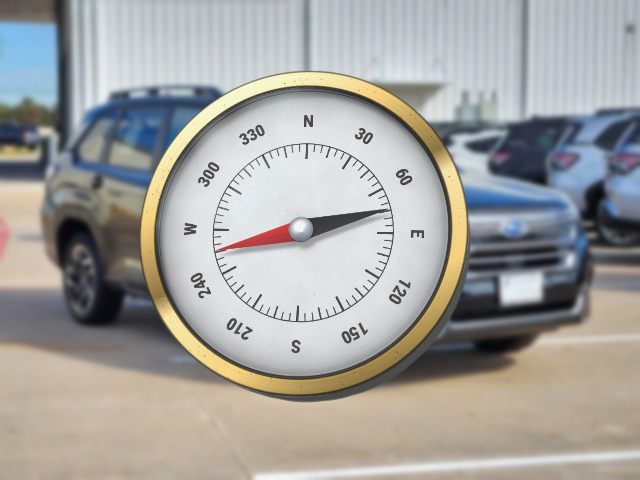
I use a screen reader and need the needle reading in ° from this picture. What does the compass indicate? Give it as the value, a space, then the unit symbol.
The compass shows 255 °
